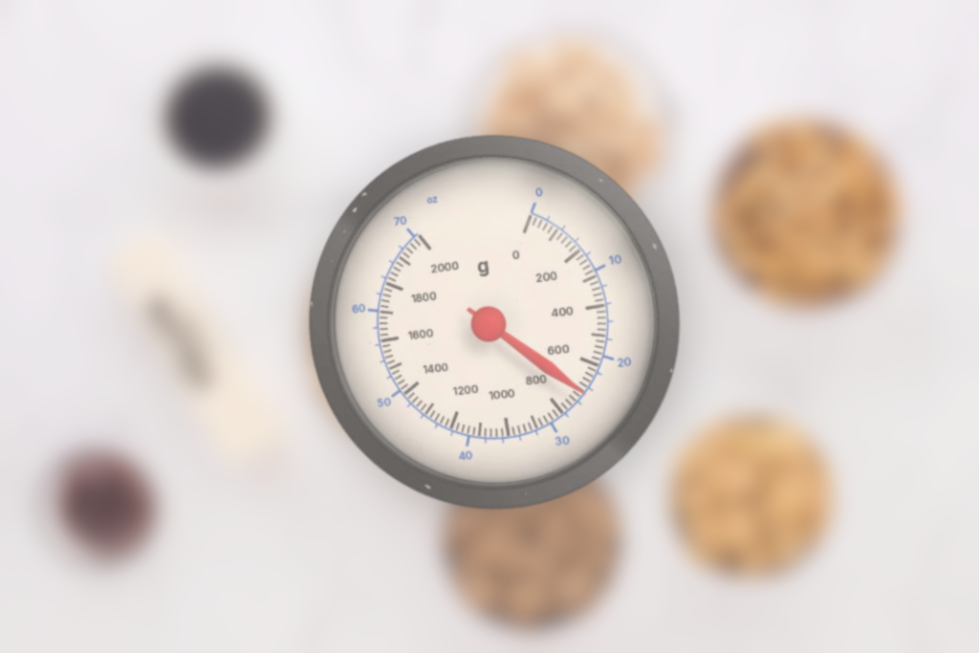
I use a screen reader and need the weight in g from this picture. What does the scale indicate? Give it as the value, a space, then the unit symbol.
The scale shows 700 g
